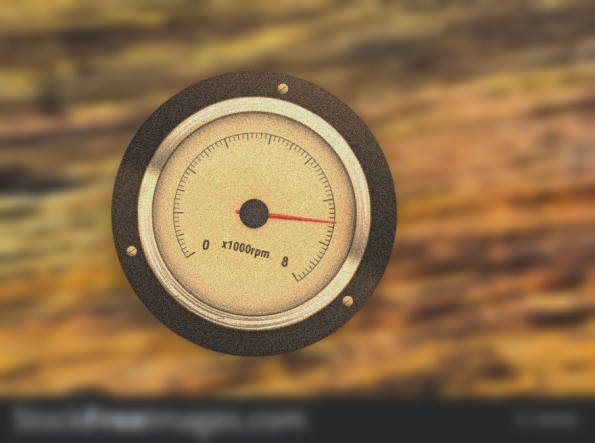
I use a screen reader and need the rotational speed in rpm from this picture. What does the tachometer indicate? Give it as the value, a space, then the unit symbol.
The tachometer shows 6500 rpm
